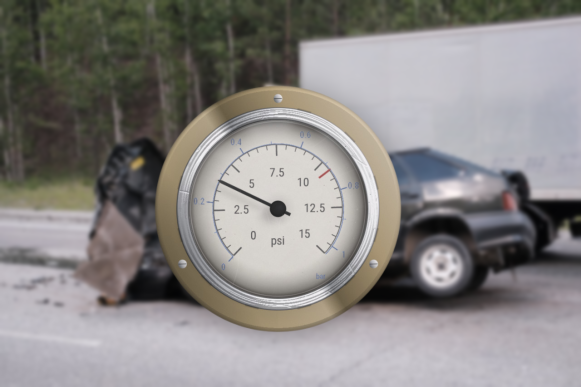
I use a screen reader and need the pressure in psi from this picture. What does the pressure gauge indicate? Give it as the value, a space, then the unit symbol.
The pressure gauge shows 4 psi
